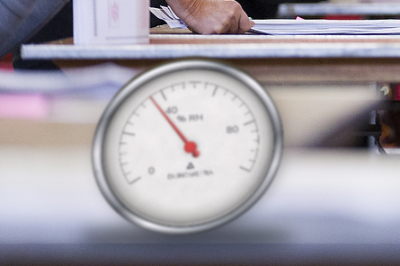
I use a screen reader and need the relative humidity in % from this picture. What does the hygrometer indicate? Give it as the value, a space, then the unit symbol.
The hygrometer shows 36 %
